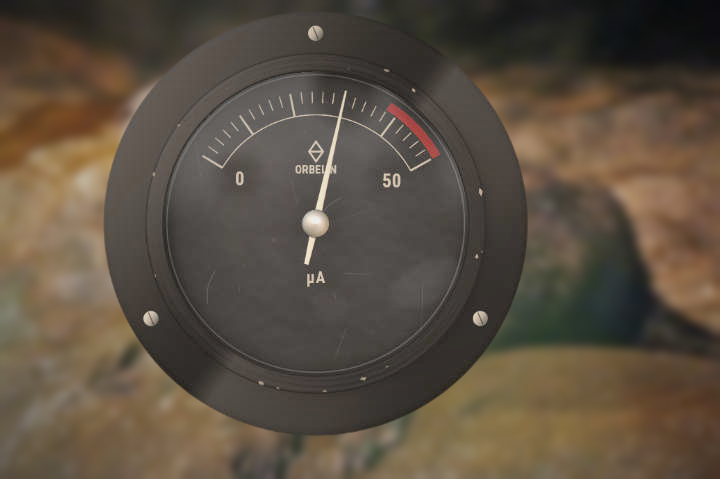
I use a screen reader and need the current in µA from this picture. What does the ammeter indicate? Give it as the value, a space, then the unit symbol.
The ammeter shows 30 µA
